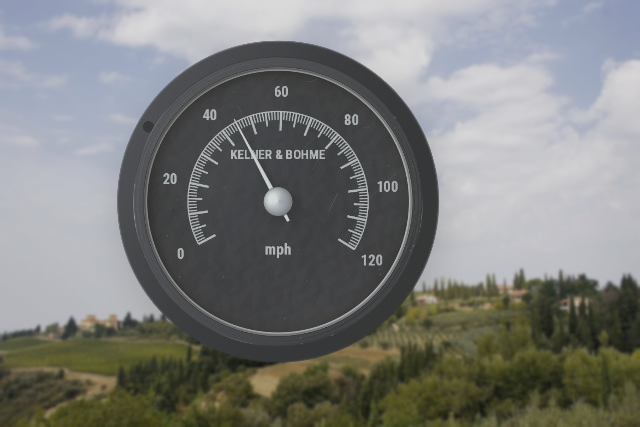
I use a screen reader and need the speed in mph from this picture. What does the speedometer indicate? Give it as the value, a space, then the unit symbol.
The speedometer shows 45 mph
